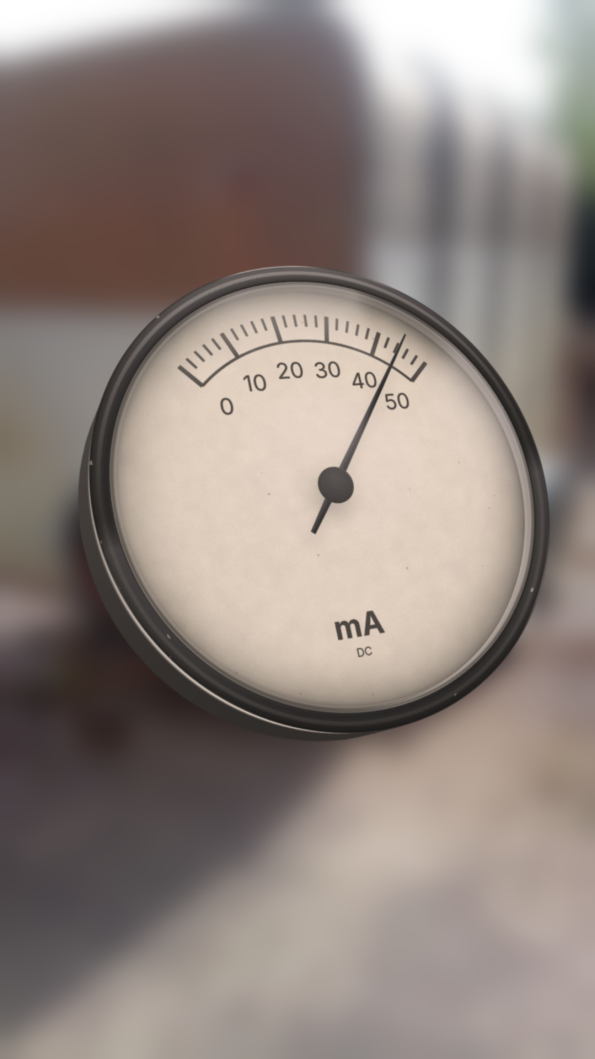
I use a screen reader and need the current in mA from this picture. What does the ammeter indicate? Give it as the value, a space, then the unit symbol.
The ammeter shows 44 mA
